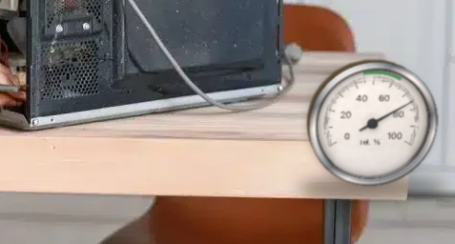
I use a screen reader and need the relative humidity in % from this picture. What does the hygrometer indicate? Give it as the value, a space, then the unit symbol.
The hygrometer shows 75 %
